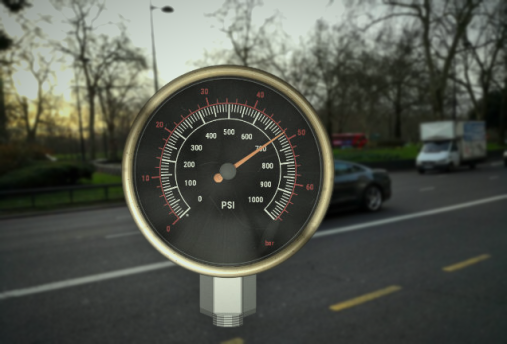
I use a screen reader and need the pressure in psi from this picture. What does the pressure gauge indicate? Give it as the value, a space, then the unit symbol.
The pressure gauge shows 700 psi
